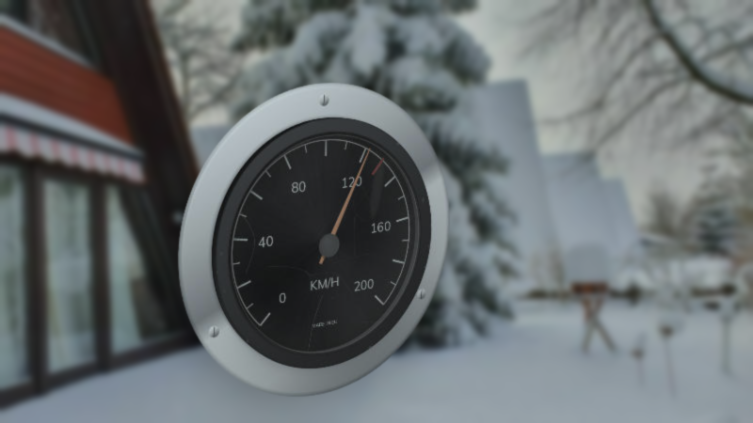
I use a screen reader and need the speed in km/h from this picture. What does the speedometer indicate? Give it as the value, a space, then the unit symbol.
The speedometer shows 120 km/h
